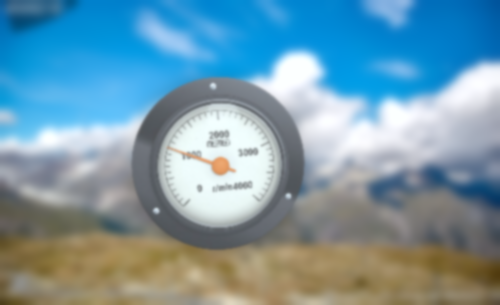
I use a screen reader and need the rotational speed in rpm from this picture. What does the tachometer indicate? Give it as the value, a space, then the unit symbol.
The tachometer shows 1000 rpm
